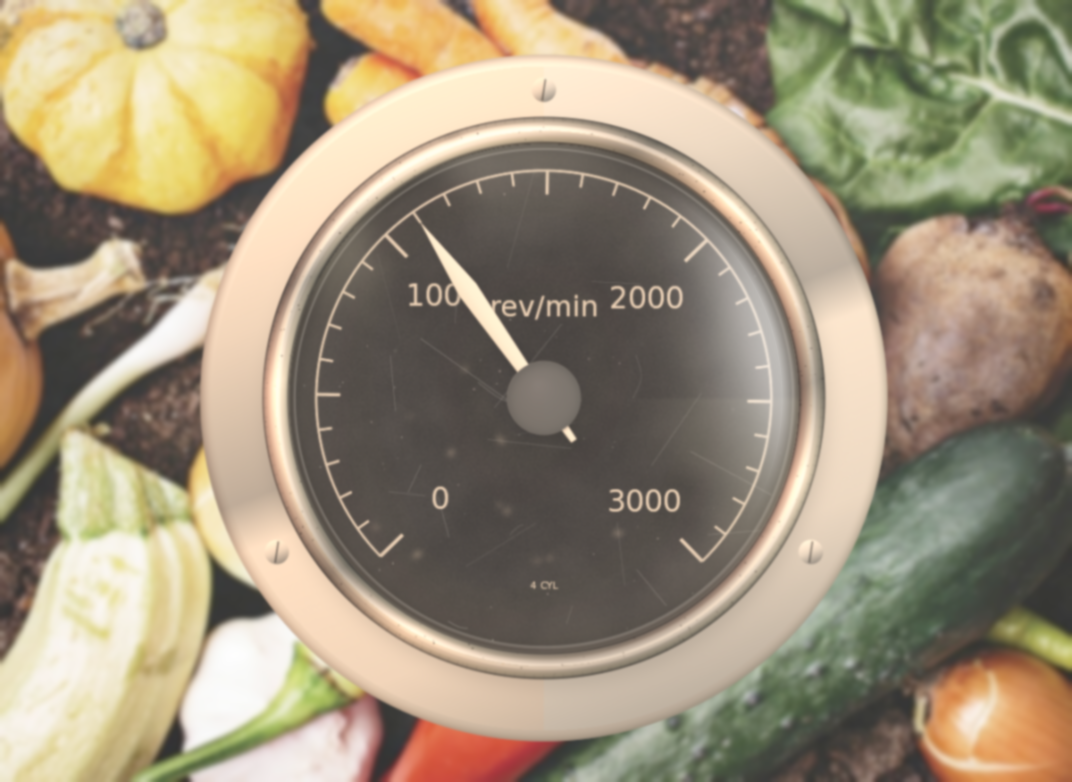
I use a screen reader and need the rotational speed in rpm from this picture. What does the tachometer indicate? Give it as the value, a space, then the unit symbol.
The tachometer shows 1100 rpm
